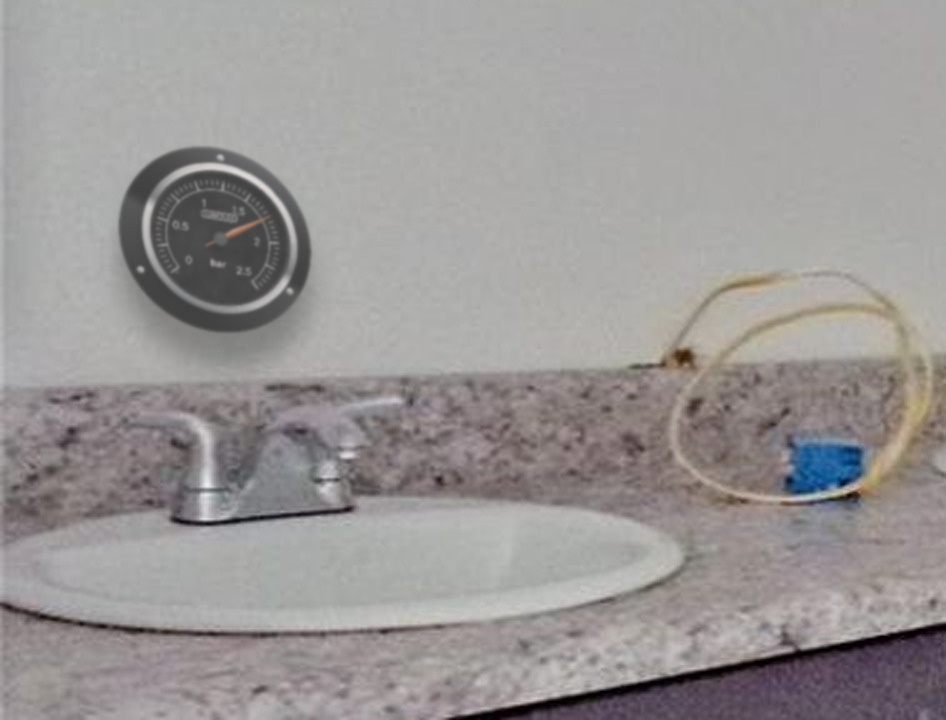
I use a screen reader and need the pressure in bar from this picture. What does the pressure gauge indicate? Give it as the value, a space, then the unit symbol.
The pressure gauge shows 1.75 bar
